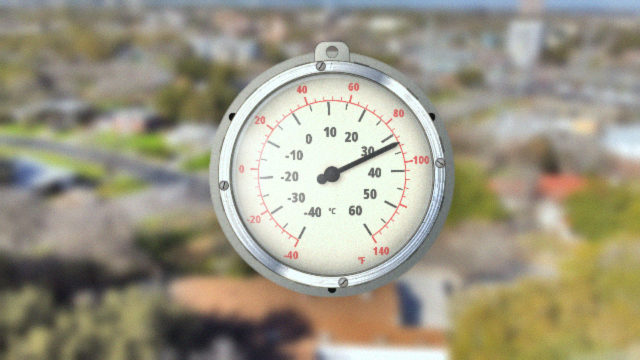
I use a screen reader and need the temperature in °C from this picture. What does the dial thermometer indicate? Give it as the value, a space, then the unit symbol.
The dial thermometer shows 32.5 °C
